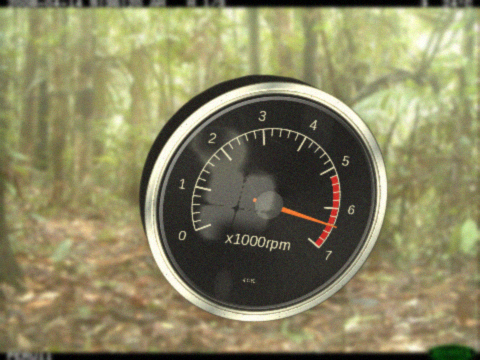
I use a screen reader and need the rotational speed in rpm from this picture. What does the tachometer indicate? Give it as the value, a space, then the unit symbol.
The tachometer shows 6400 rpm
